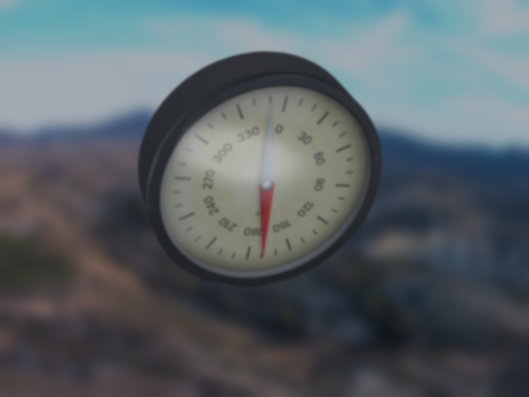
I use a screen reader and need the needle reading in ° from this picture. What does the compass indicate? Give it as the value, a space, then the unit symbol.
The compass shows 170 °
